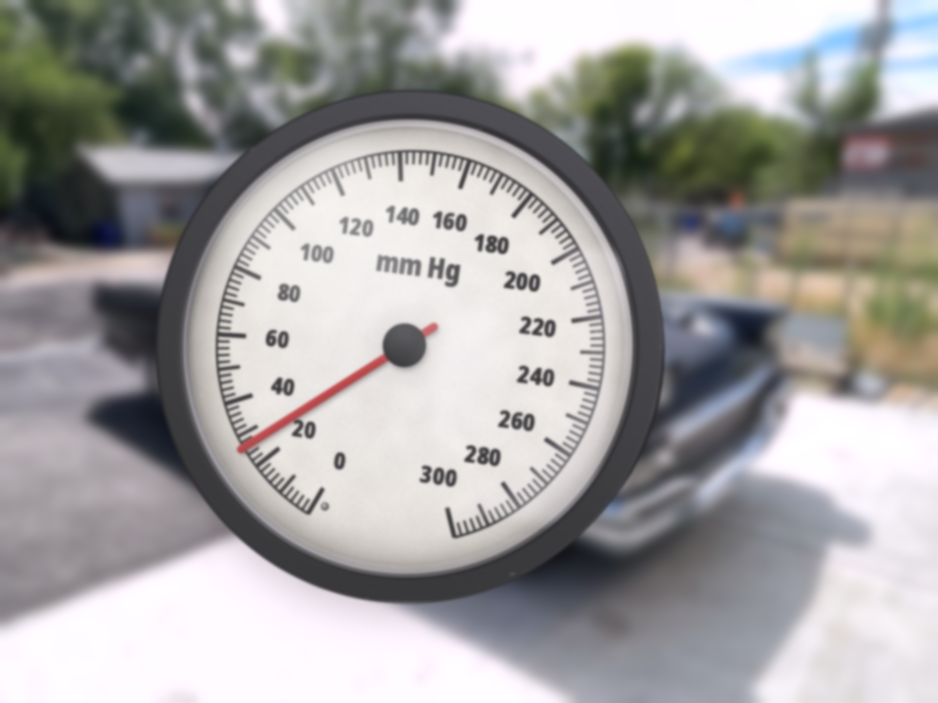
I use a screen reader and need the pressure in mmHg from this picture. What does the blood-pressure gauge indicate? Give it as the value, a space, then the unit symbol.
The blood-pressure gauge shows 26 mmHg
